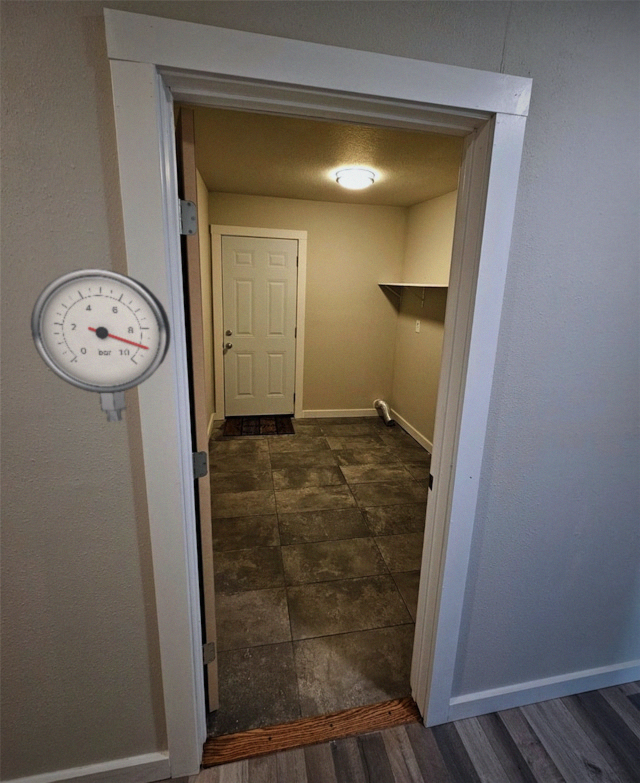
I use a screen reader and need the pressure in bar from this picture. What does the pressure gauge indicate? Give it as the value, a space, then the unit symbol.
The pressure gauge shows 9 bar
